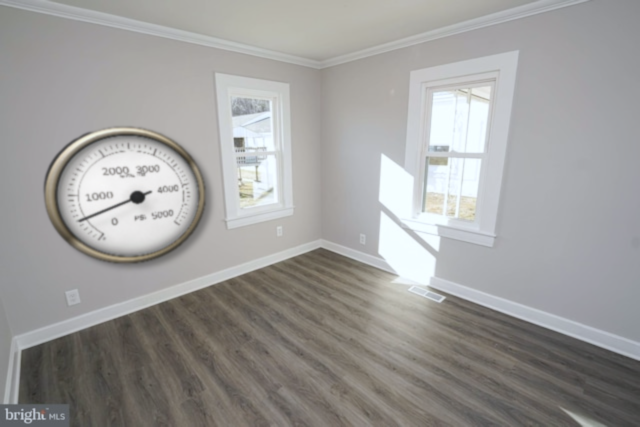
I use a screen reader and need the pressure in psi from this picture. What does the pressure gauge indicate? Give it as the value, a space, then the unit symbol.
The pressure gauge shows 500 psi
